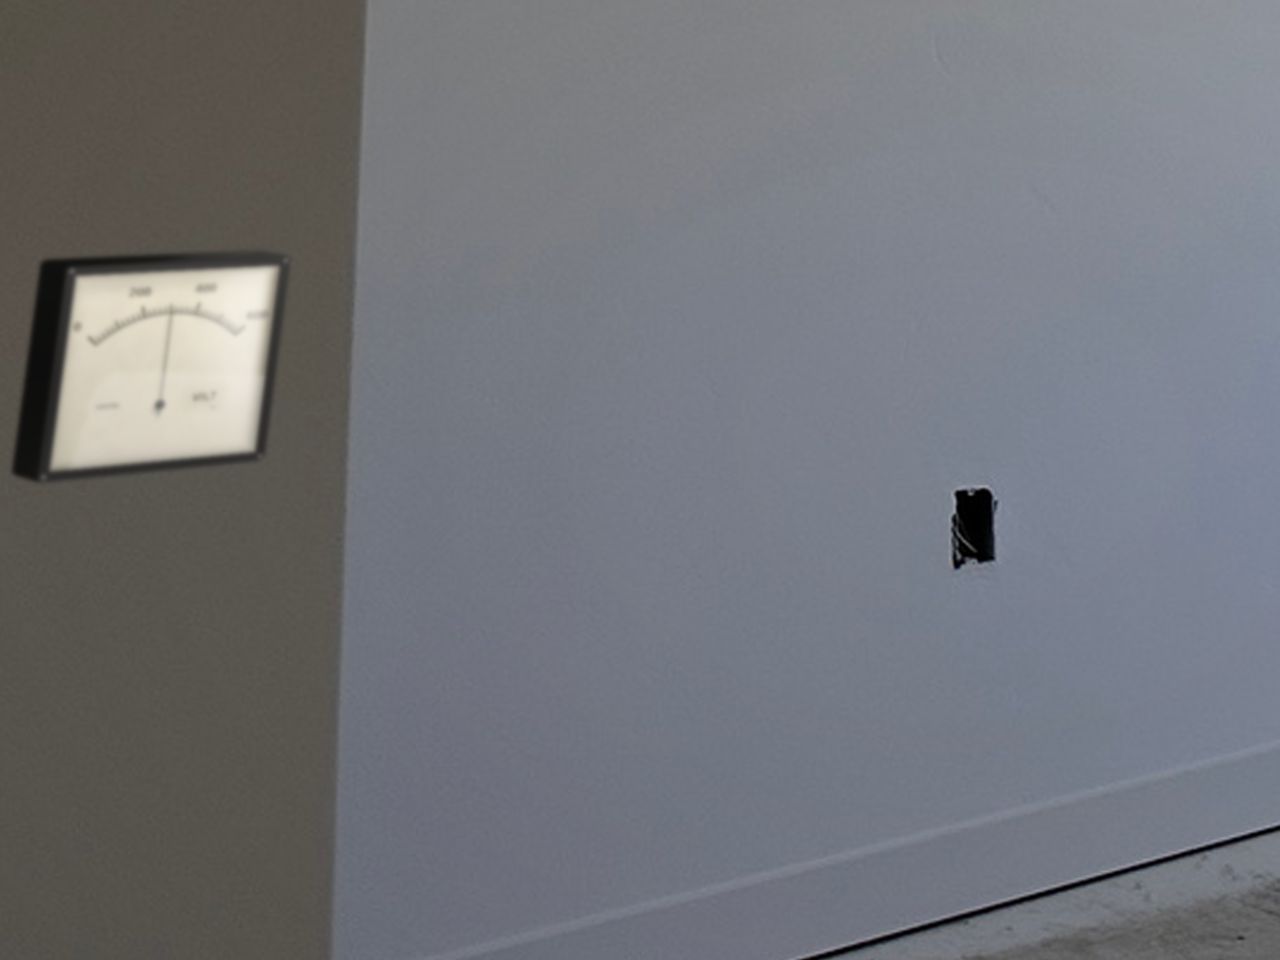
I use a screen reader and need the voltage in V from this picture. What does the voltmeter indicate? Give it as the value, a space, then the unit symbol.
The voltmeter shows 300 V
